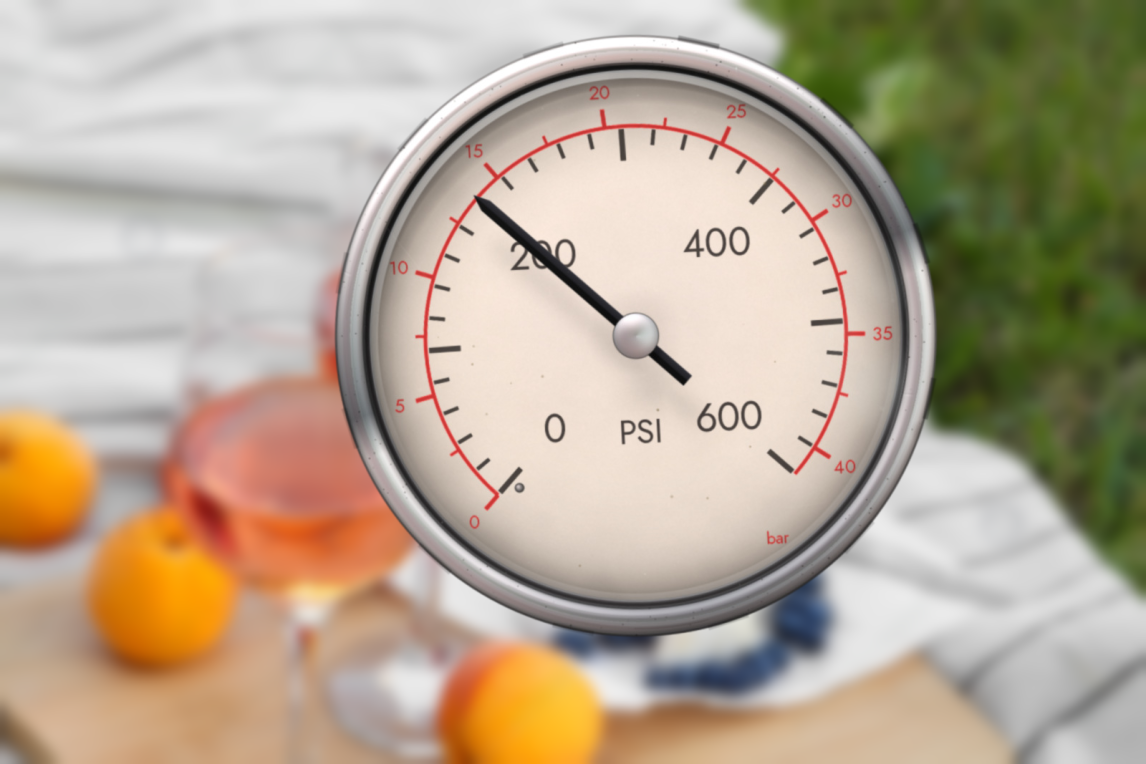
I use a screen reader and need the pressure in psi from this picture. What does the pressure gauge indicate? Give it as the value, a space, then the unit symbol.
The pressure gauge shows 200 psi
